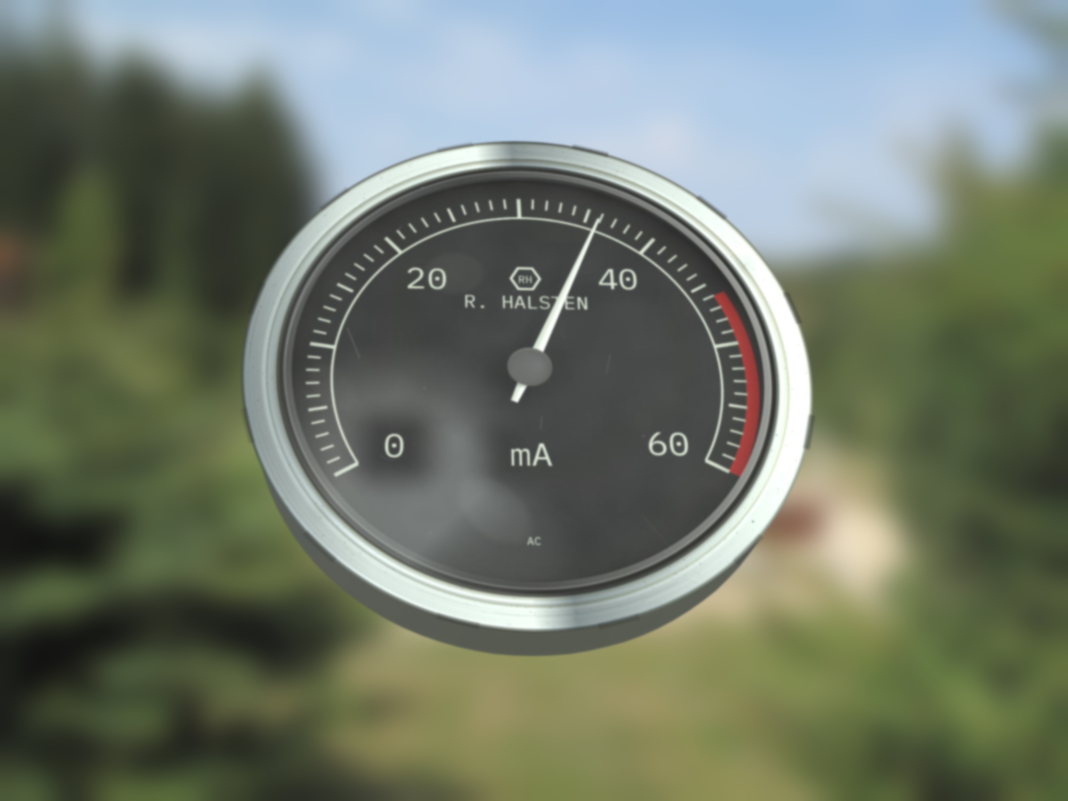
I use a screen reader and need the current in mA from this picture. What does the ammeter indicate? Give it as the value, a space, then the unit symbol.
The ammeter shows 36 mA
